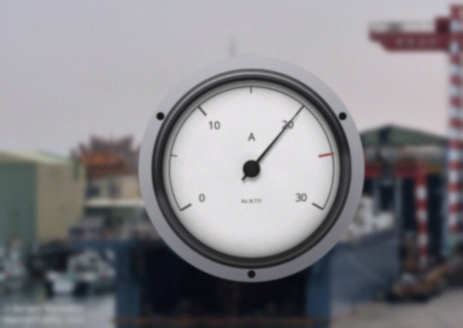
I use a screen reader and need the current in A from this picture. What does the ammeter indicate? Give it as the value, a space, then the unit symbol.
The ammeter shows 20 A
